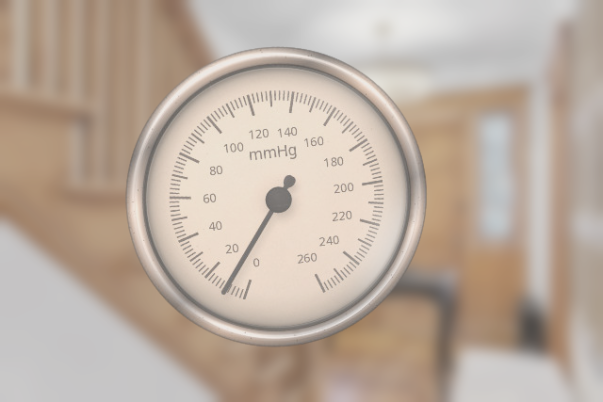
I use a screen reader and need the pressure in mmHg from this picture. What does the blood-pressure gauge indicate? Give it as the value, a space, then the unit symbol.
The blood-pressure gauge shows 10 mmHg
